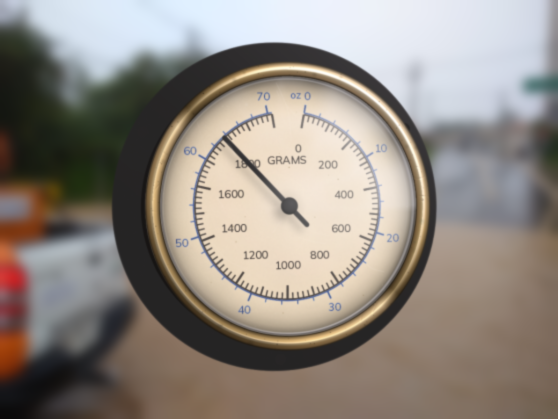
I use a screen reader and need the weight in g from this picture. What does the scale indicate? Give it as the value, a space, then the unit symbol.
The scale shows 1800 g
